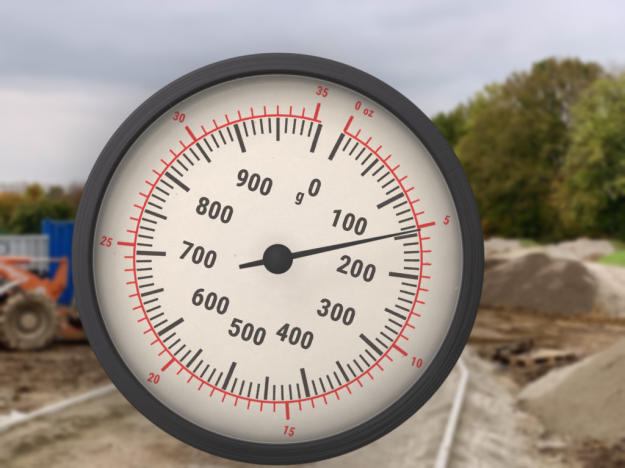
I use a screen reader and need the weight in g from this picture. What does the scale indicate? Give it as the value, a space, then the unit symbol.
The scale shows 145 g
